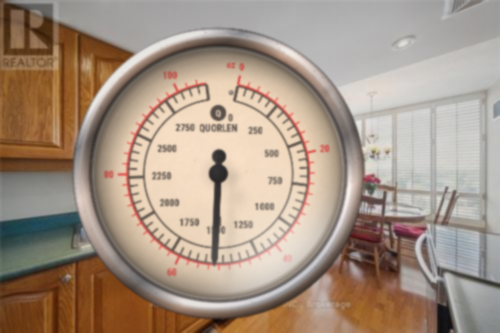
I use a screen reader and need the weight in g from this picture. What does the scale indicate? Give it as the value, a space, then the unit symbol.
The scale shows 1500 g
